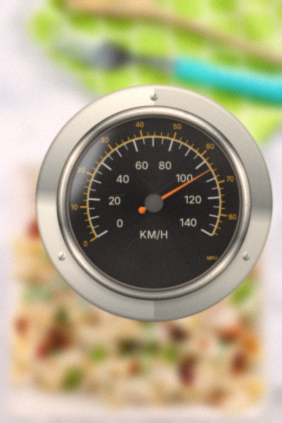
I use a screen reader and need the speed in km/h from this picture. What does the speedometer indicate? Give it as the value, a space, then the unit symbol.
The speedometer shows 105 km/h
